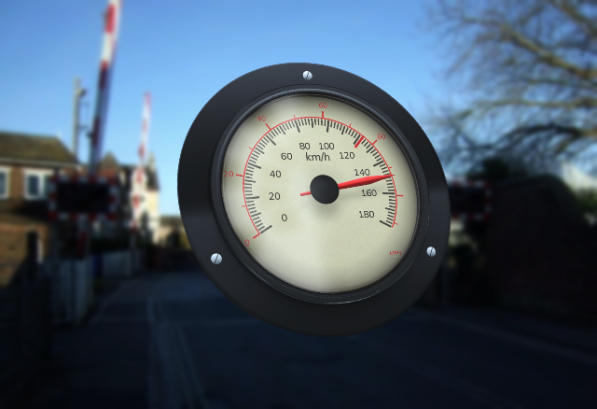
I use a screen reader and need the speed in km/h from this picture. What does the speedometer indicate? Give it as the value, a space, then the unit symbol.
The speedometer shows 150 km/h
